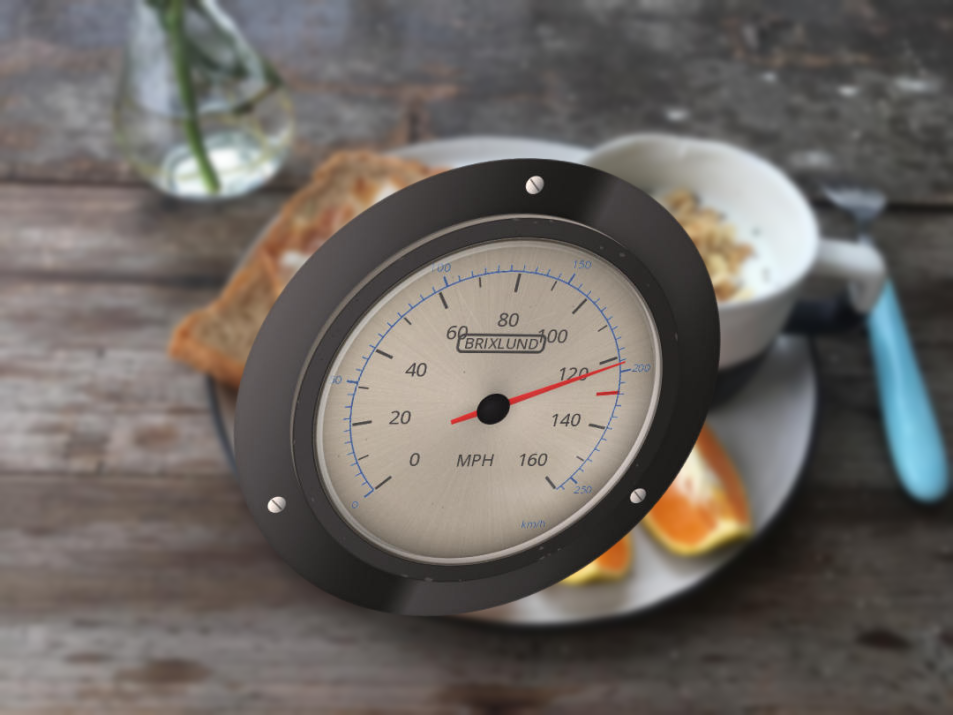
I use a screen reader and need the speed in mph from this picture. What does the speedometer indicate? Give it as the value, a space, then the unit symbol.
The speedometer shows 120 mph
